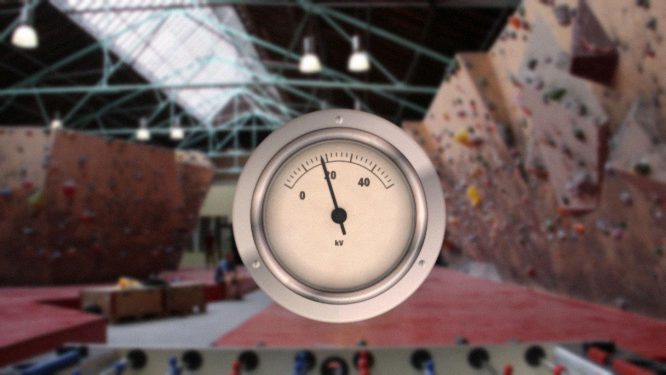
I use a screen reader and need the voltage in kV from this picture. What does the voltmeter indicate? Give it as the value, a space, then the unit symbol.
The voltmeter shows 18 kV
